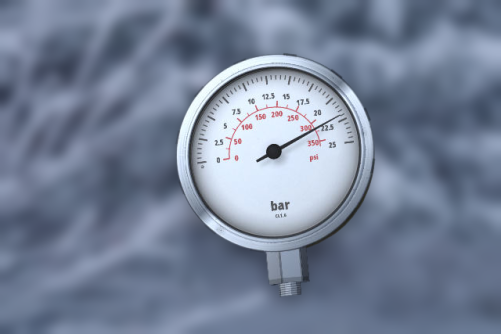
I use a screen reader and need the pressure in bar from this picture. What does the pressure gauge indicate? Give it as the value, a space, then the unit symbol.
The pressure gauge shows 22 bar
